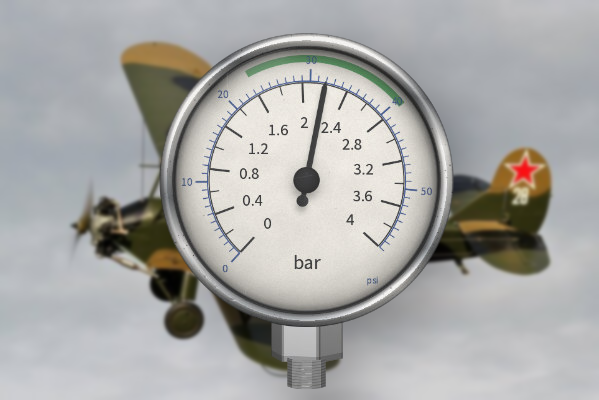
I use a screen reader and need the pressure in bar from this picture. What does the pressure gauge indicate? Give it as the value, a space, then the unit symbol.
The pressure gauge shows 2.2 bar
